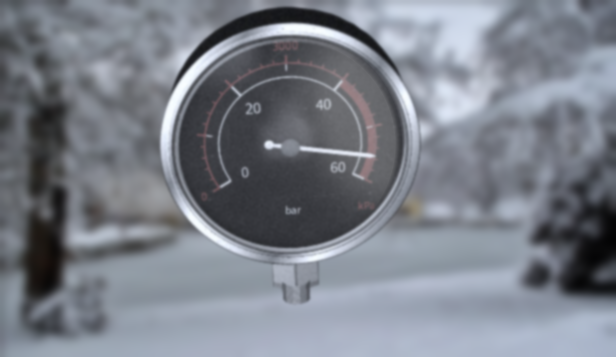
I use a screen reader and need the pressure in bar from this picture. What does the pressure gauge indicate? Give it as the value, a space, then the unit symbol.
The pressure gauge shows 55 bar
